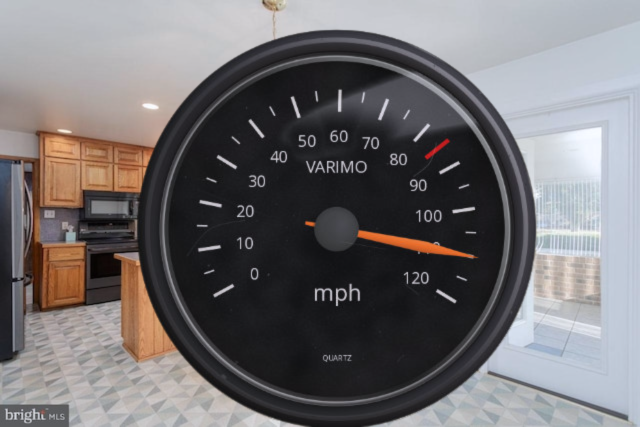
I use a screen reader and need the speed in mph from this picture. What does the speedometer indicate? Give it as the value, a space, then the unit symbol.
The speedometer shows 110 mph
